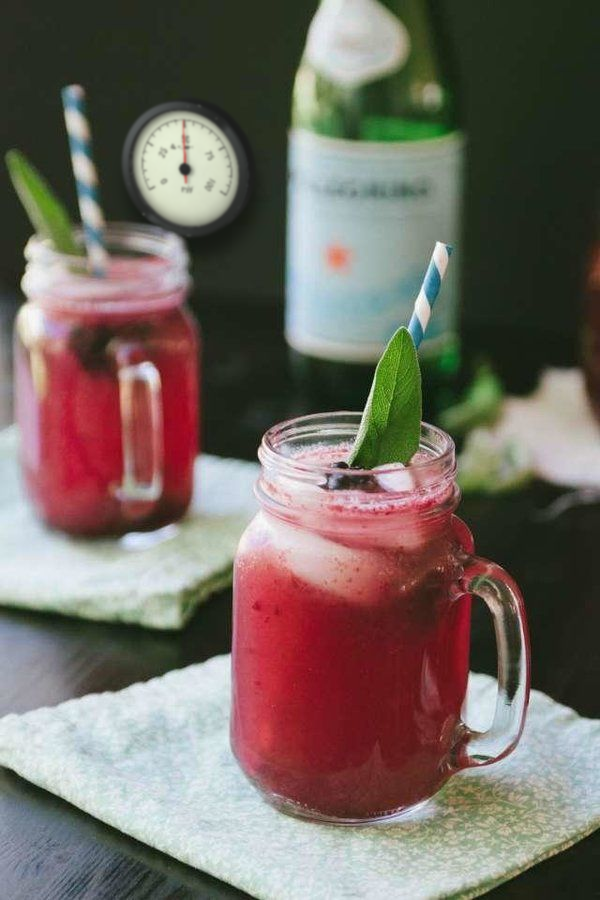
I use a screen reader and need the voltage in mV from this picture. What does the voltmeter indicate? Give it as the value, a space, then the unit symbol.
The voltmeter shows 50 mV
